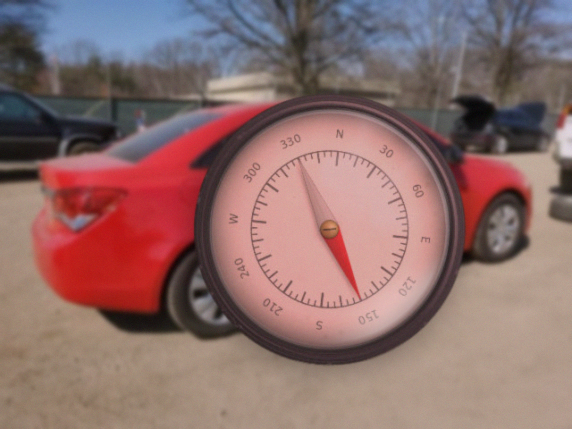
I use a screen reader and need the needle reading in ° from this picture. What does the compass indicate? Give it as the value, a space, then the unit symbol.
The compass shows 150 °
